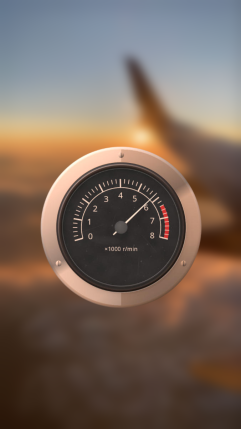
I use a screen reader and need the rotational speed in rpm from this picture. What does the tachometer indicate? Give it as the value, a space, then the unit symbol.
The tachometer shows 5800 rpm
